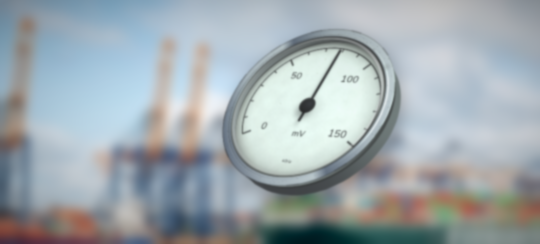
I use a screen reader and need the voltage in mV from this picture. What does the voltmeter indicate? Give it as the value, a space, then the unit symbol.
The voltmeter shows 80 mV
